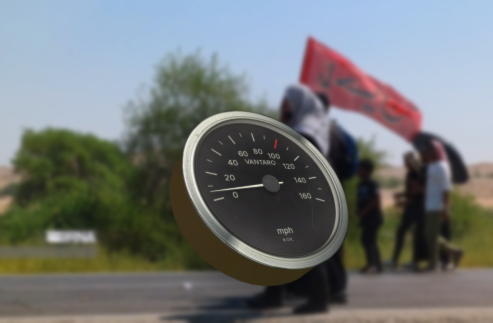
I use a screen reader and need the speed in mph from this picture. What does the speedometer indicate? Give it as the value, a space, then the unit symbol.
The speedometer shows 5 mph
